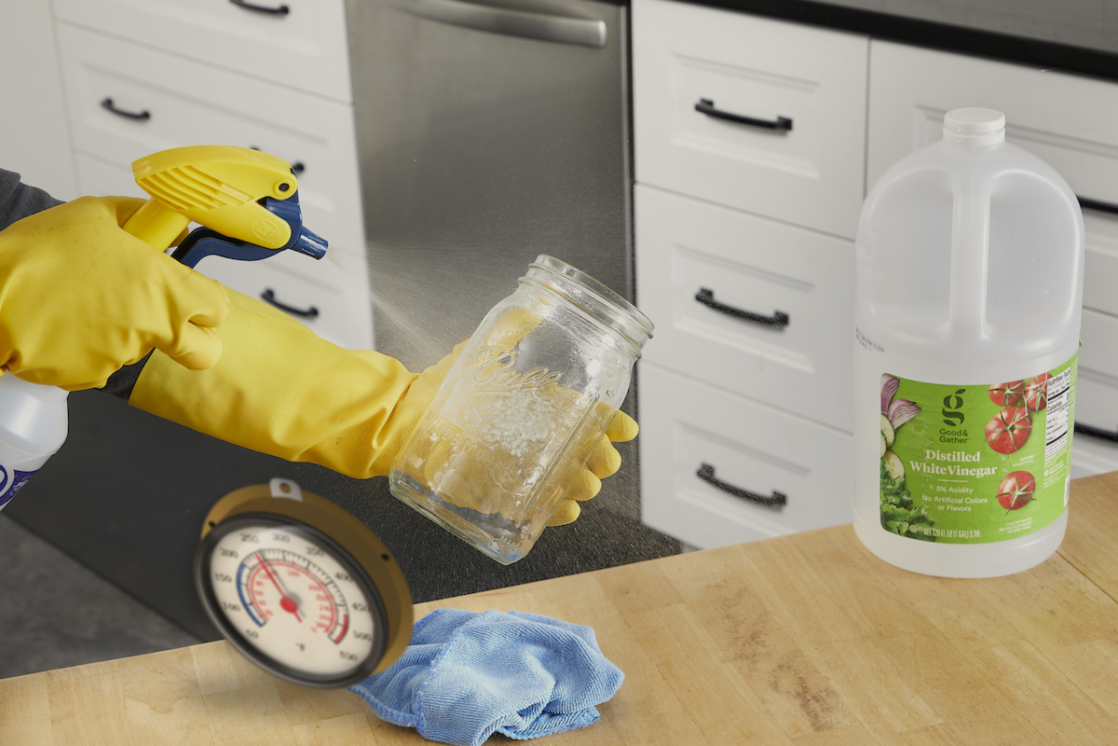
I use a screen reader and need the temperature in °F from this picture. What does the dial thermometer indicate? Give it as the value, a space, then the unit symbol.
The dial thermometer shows 250 °F
